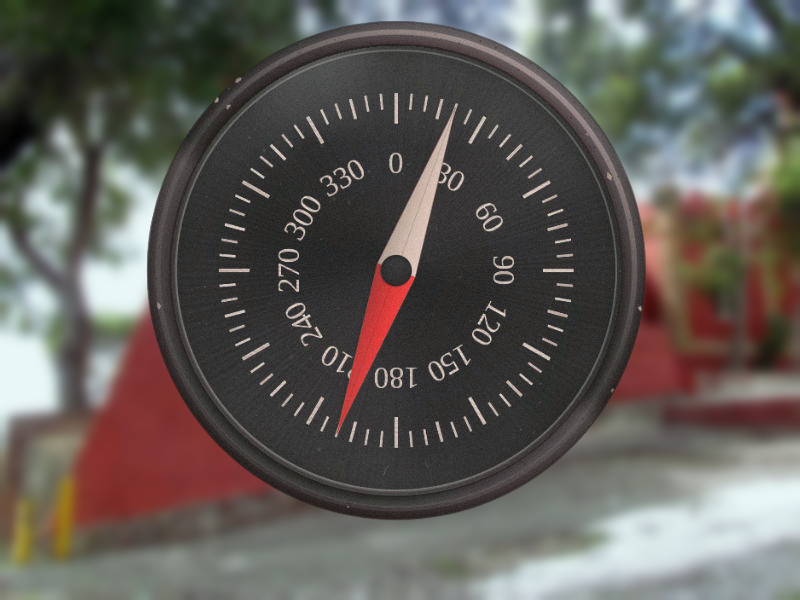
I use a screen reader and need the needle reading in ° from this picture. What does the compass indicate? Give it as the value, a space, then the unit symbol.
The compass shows 200 °
